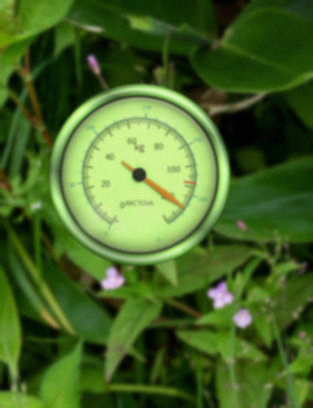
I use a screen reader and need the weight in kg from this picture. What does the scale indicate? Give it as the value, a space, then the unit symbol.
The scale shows 120 kg
